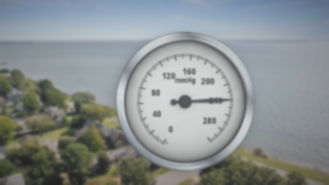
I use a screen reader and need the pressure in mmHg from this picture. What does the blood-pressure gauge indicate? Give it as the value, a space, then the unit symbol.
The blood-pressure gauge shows 240 mmHg
